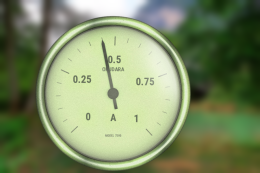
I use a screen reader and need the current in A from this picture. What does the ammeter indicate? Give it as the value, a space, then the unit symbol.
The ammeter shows 0.45 A
